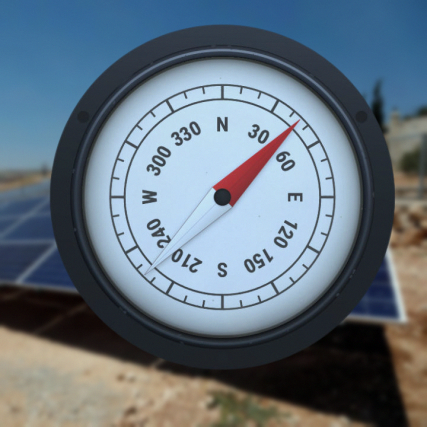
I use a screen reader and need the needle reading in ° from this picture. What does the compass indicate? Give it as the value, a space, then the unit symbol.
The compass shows 45 °
